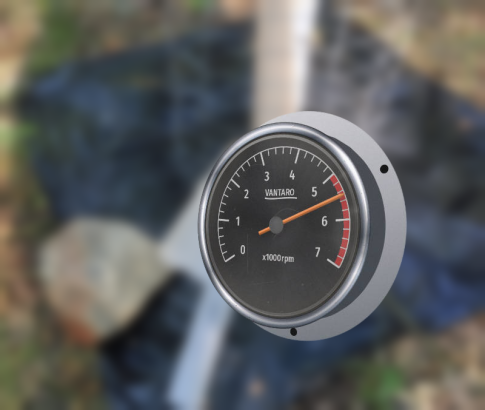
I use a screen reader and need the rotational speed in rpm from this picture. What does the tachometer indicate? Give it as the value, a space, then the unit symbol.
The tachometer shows 5500 rpm
